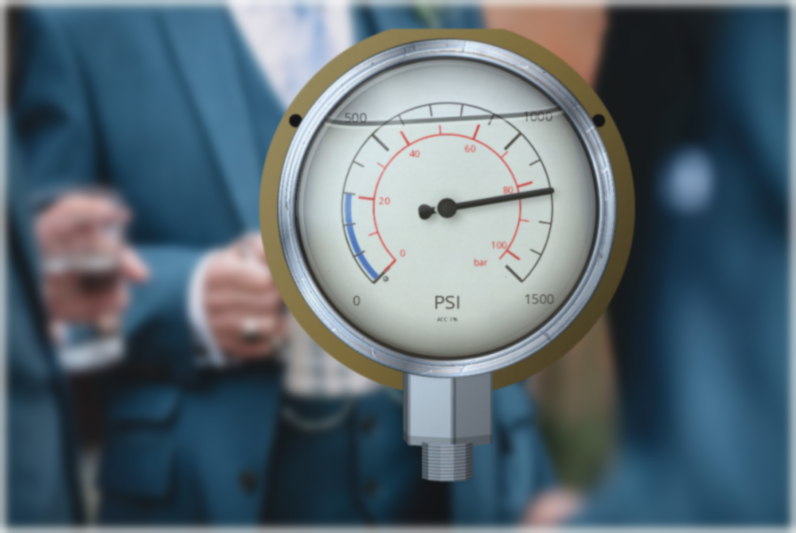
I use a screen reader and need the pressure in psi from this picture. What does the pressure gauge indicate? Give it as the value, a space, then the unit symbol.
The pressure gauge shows 1200 psi
